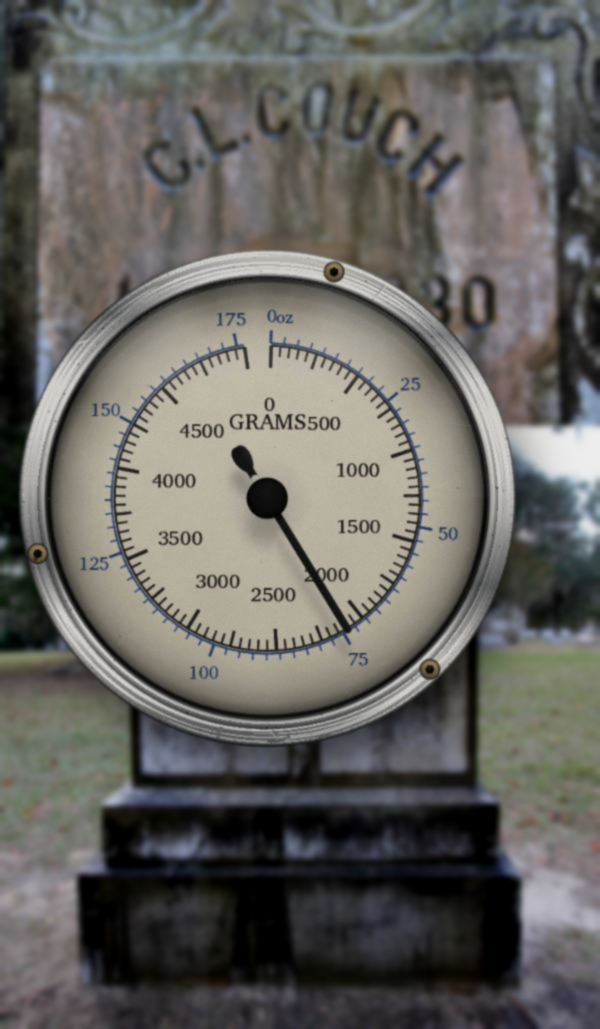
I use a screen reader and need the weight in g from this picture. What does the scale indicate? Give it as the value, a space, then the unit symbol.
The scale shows 2100 g
